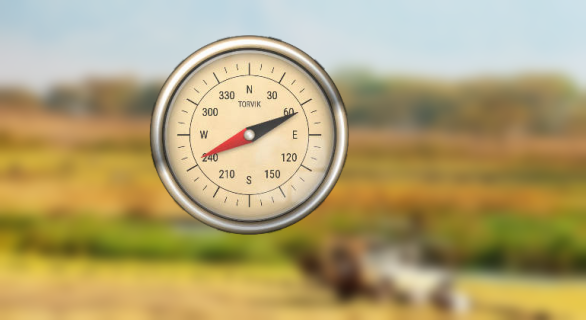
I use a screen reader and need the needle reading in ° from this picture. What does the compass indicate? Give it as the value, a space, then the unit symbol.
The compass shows 245 °
